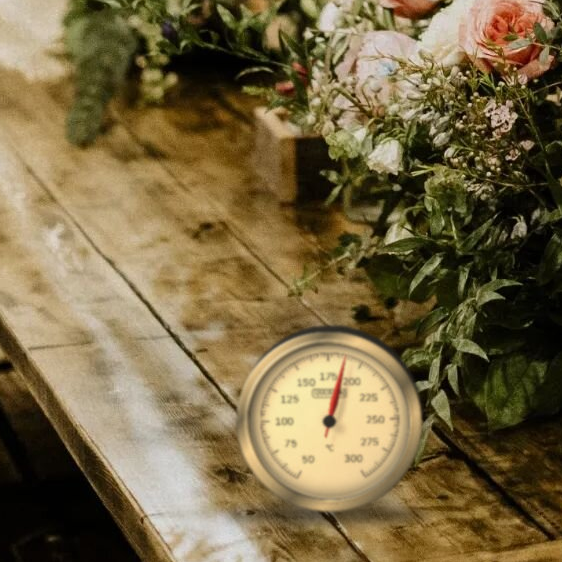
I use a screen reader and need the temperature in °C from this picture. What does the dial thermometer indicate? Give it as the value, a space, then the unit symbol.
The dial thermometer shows 187.5 °C
